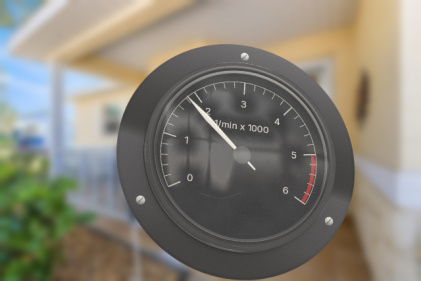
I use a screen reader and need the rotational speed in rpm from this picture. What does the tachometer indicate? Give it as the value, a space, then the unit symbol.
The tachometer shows 1800 rpm
